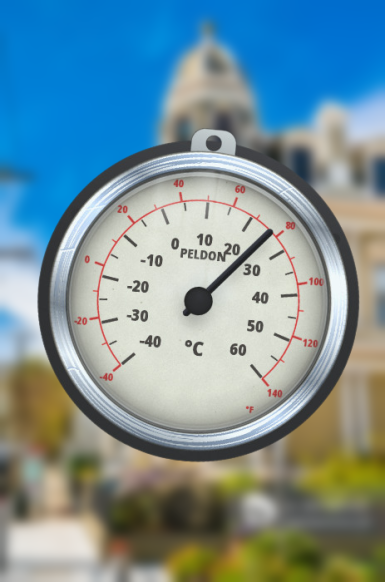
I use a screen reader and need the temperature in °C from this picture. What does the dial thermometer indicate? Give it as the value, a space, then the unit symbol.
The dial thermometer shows 25 °C
